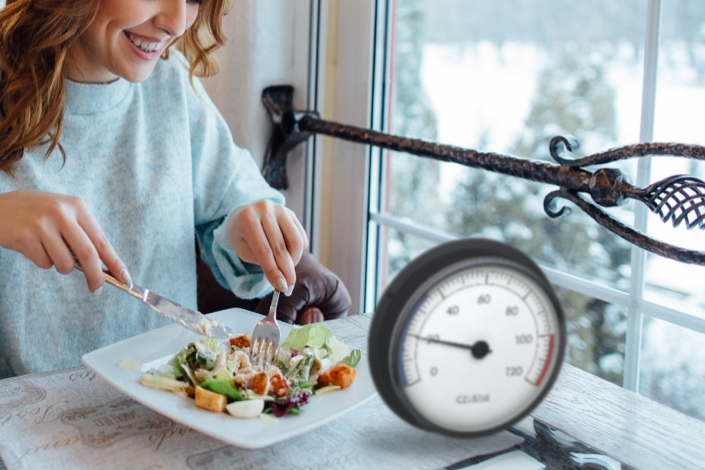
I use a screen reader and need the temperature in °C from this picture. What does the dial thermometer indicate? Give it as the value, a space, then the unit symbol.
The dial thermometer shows 20 °C
